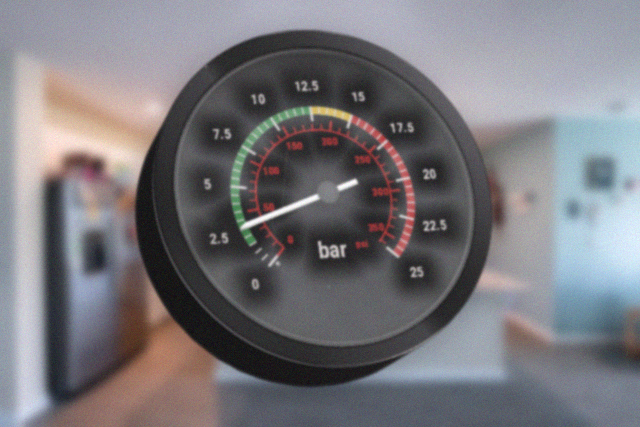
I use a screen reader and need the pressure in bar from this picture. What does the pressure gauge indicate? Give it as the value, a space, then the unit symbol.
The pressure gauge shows 2.5 bar
